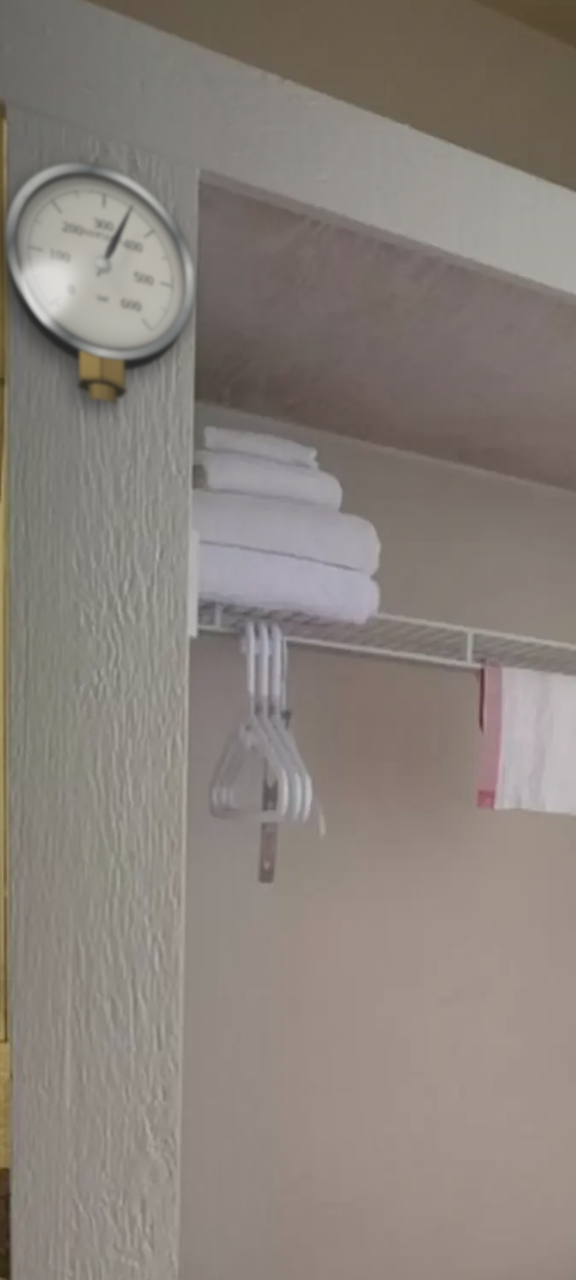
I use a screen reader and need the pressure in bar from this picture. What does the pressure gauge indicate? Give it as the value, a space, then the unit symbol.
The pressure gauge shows 350 bar
